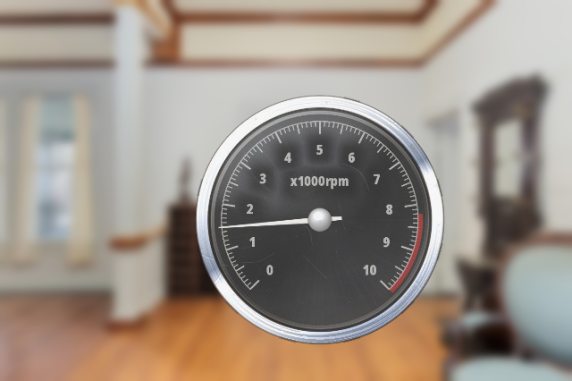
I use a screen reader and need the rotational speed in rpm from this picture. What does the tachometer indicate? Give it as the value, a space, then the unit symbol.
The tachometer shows 1500 rpm
